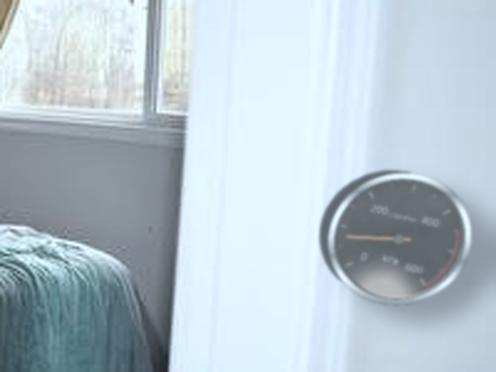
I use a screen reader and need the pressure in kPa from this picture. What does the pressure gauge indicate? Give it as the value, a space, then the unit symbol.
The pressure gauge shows 75 kPa
